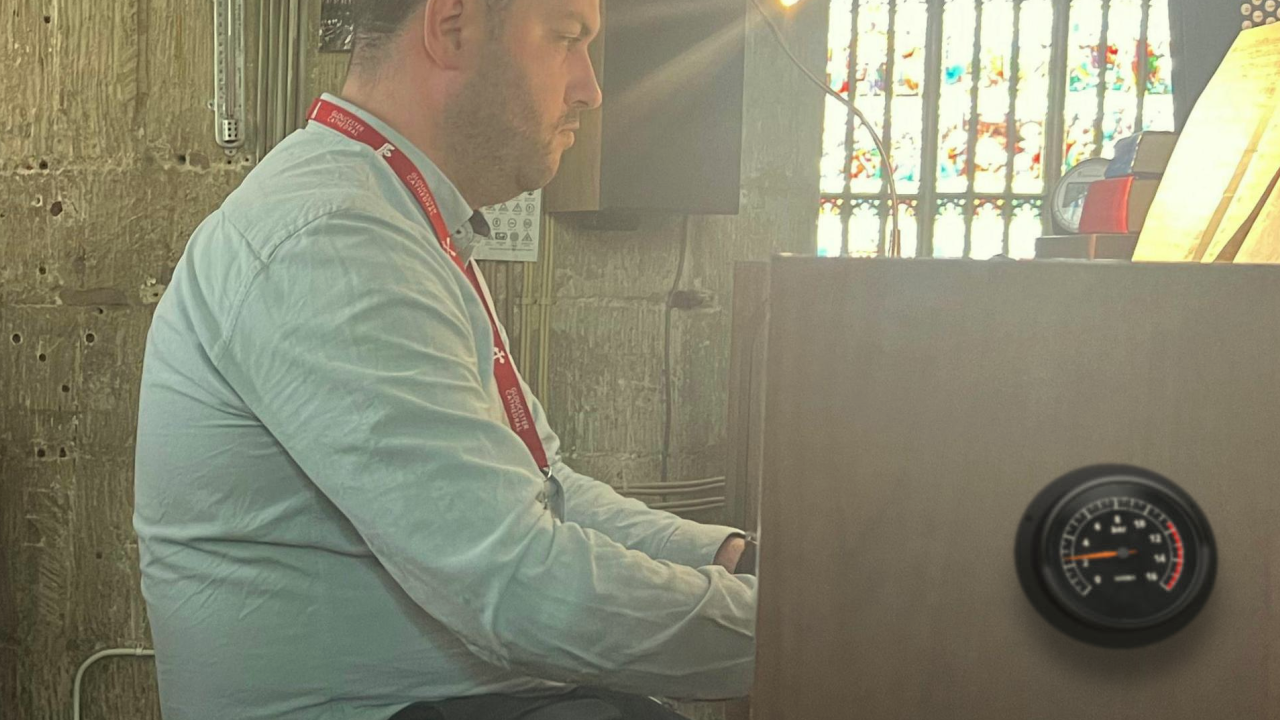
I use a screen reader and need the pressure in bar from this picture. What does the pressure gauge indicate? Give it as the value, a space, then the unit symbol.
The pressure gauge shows 2.5 bar
